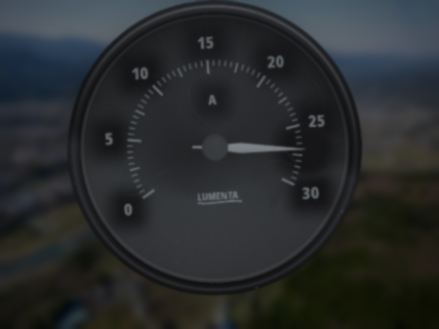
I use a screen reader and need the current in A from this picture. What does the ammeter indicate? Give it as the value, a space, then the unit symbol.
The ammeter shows 27 A
